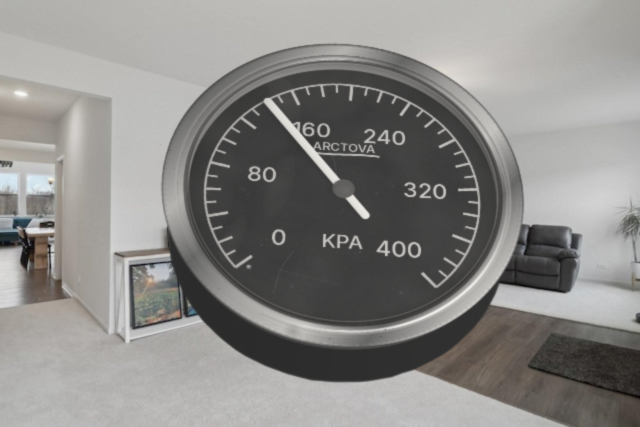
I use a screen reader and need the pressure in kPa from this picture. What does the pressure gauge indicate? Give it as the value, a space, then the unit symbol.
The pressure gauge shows 140 kPa
